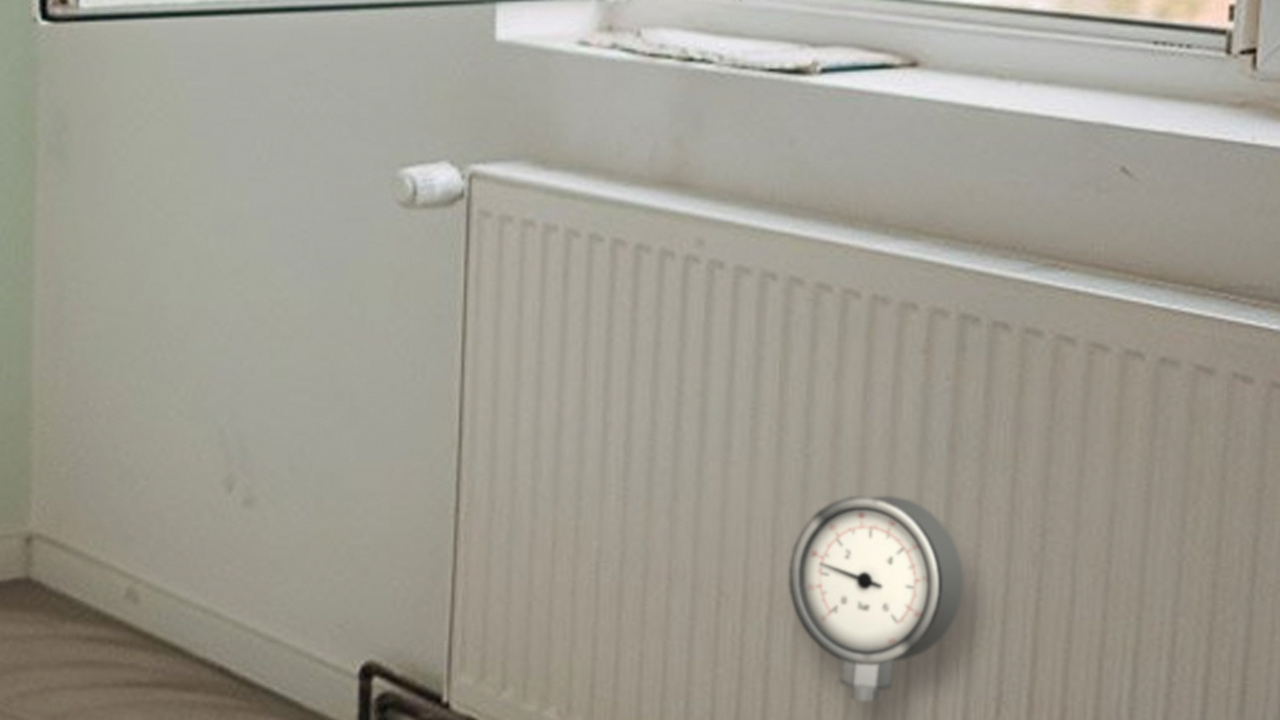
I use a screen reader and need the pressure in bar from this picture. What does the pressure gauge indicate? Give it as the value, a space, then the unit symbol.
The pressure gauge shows 1.25 bar
